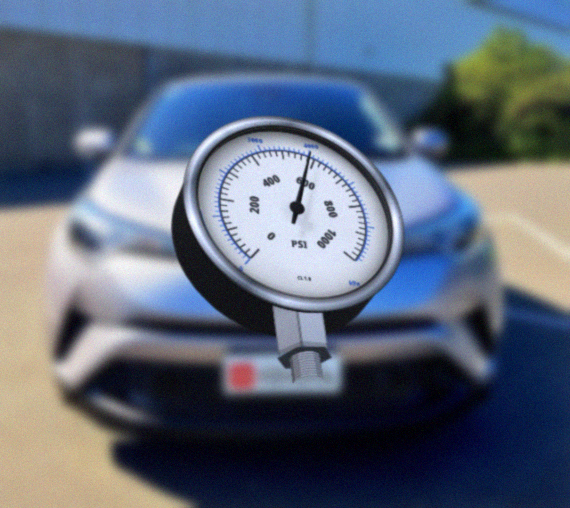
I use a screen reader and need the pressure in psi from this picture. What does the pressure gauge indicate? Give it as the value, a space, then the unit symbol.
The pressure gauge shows 580 psi
